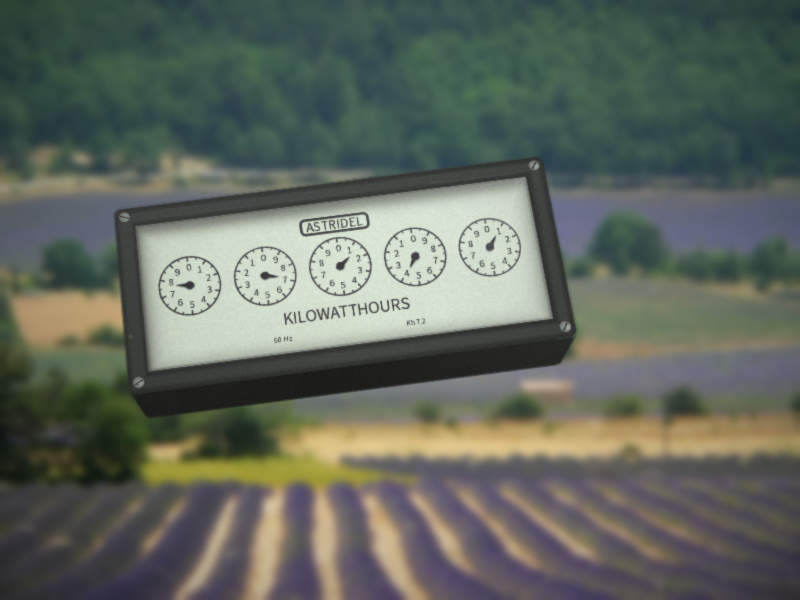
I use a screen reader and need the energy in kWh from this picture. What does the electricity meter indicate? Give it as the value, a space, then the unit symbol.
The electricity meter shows 77141 kWh
